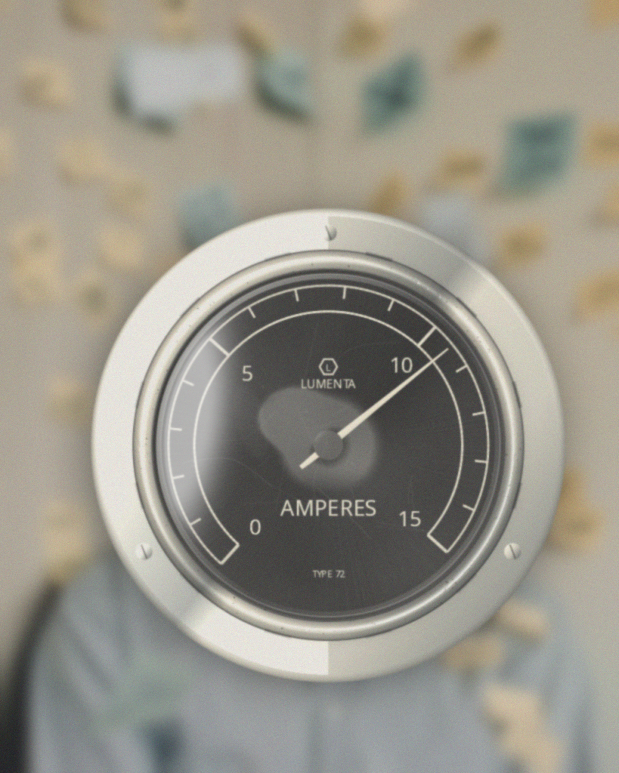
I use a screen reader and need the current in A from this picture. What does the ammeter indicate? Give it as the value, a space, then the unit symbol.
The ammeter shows 10.5 A
